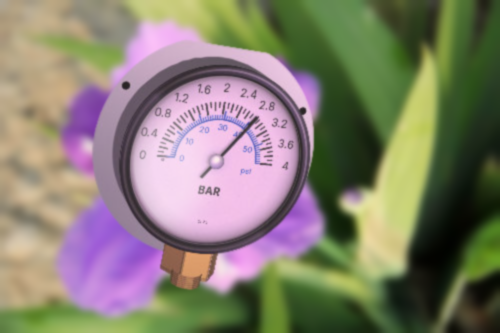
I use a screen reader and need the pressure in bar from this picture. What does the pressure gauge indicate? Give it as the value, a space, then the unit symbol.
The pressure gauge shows 2.8 bar
